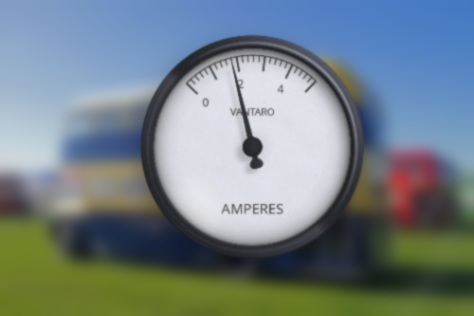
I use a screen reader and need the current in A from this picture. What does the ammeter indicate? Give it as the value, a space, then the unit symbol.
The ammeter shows 1.8 A
